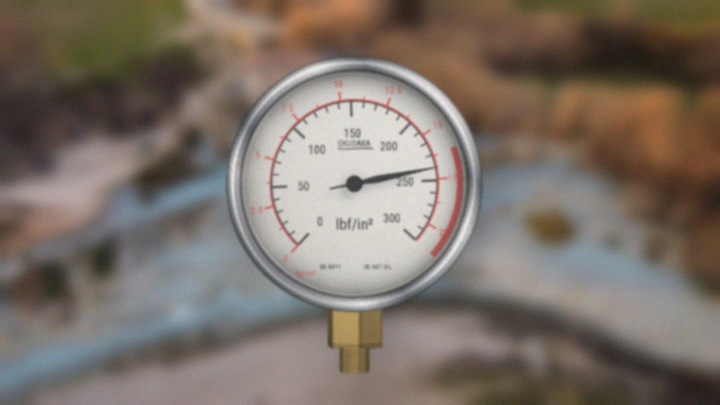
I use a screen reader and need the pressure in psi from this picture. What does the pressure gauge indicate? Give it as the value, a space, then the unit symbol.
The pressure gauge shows 240 psi
